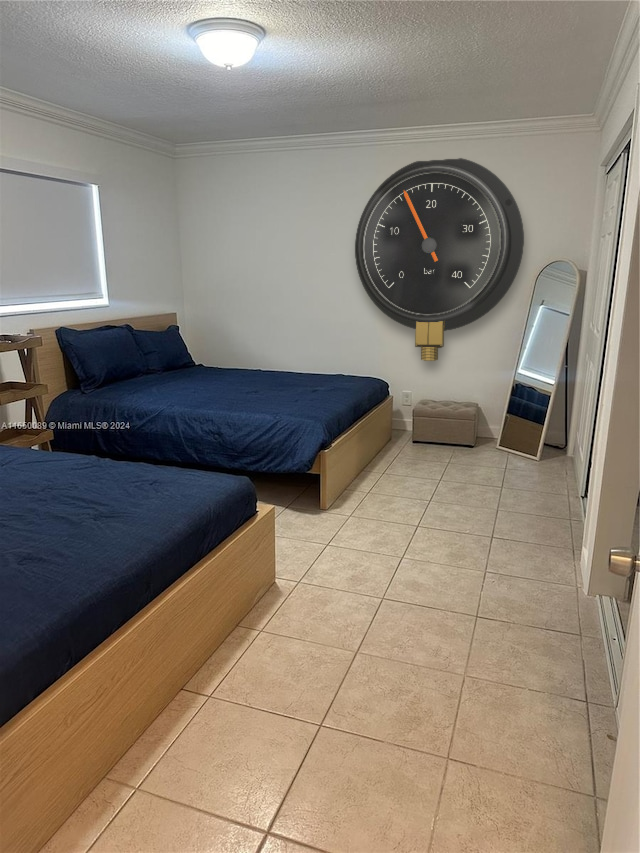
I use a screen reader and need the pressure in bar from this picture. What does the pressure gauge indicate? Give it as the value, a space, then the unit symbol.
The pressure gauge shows 16 bar
